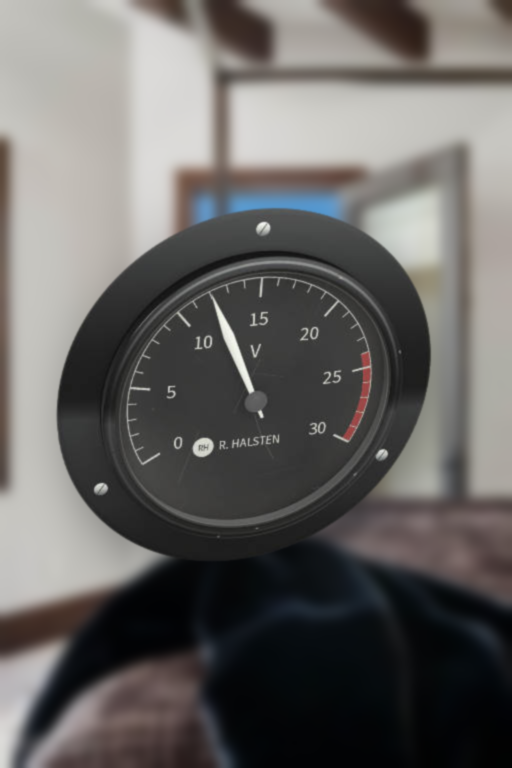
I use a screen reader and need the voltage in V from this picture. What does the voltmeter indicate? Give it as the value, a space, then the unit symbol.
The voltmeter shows 12 V
